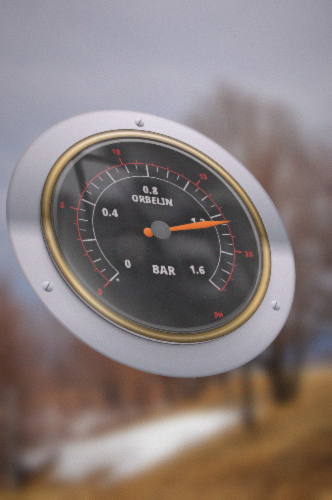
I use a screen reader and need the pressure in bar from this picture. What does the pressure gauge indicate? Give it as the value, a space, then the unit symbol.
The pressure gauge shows 1.25 bar
